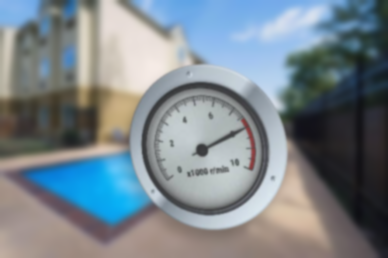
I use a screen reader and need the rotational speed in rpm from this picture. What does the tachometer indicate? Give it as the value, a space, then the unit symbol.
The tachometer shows 8000 rpm
